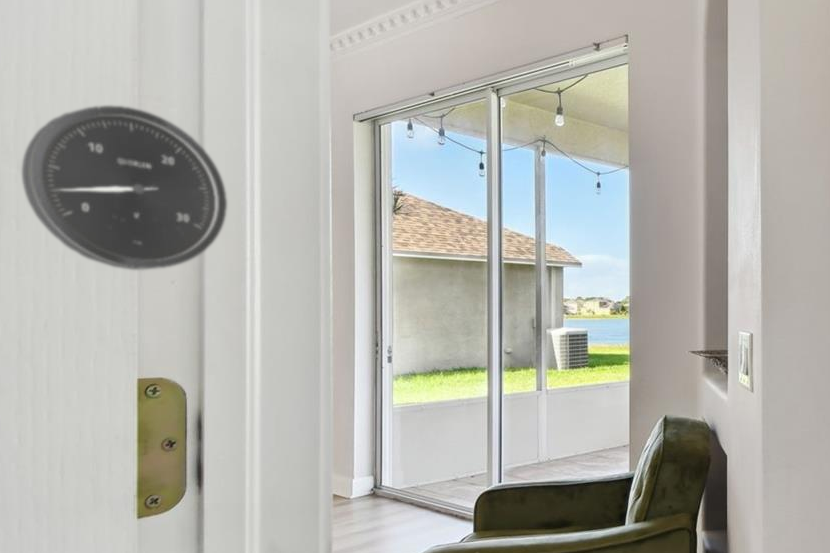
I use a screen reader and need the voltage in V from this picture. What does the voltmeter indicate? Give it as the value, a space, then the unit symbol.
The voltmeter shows 2.5 V
